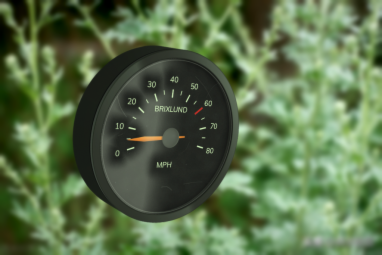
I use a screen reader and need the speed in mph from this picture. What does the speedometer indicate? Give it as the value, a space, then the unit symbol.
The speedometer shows 5 mph
